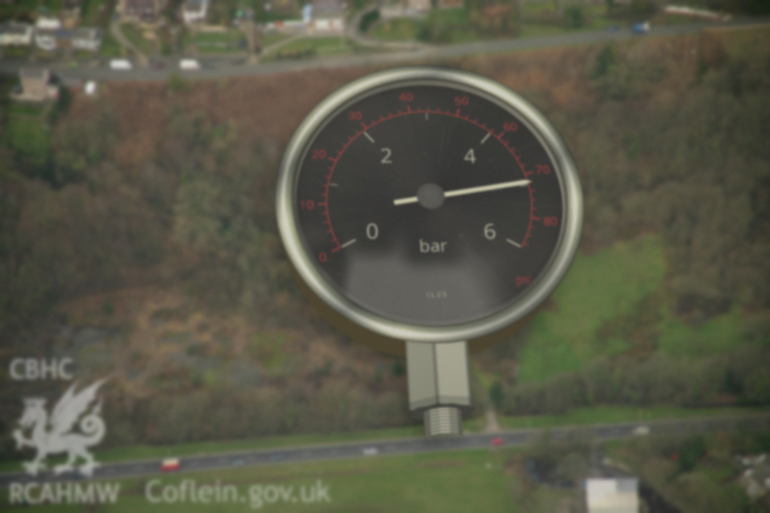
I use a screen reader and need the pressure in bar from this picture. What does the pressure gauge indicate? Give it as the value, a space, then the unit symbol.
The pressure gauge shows 5 bar
